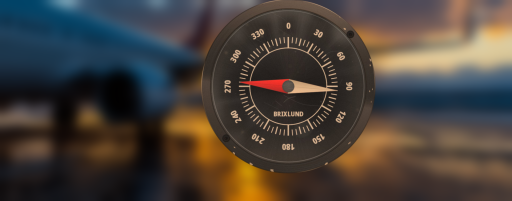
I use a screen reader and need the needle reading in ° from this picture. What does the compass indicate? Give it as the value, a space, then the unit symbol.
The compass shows 275 °
